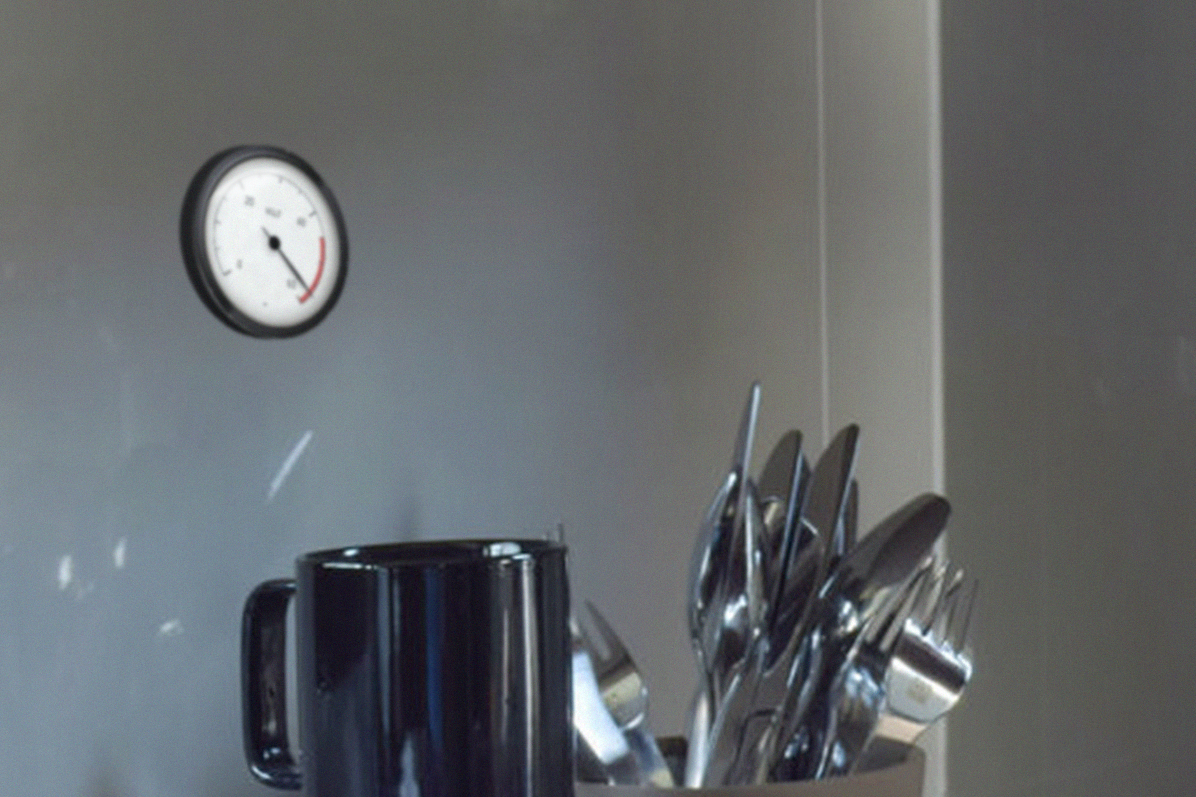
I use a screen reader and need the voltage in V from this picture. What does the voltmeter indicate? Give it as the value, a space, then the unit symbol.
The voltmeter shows 57.5 V
